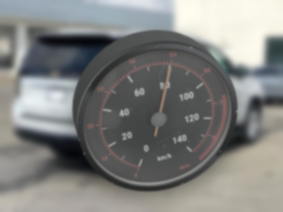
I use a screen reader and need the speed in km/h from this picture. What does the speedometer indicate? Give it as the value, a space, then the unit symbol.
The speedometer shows 80 km/h
